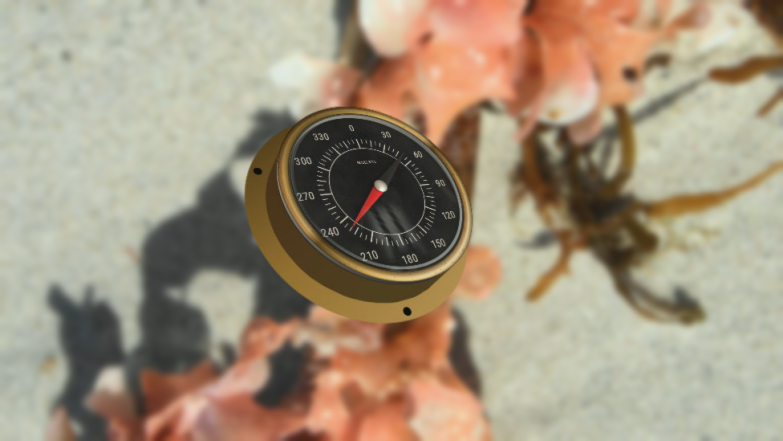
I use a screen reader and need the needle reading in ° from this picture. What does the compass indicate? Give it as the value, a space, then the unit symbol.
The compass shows 230 °
